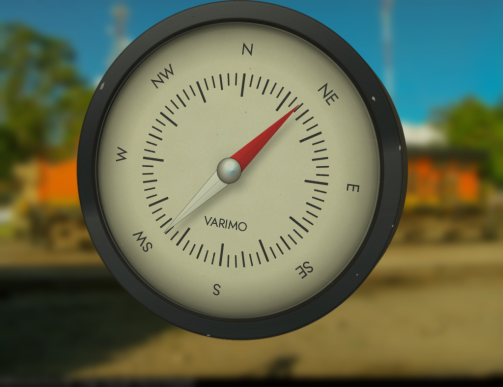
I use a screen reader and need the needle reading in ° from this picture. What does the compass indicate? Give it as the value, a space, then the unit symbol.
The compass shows 40 °
